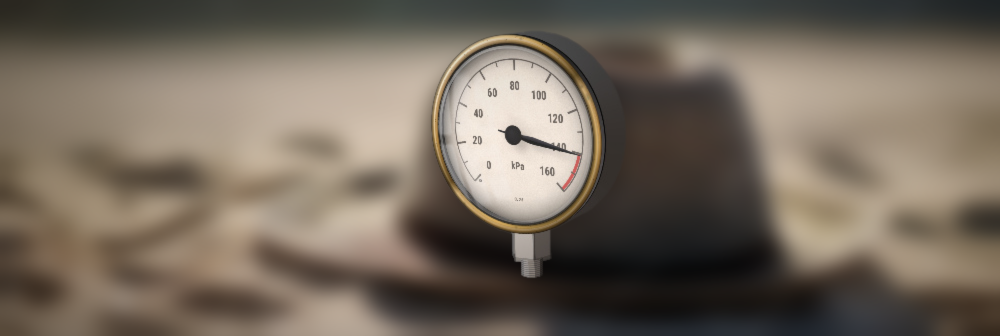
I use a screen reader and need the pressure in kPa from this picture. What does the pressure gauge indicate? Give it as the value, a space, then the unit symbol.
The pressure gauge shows 140 kPa
